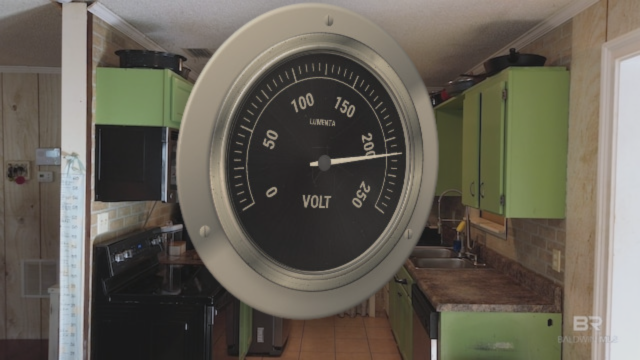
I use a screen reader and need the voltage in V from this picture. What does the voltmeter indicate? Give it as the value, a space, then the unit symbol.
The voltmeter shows 210 V
